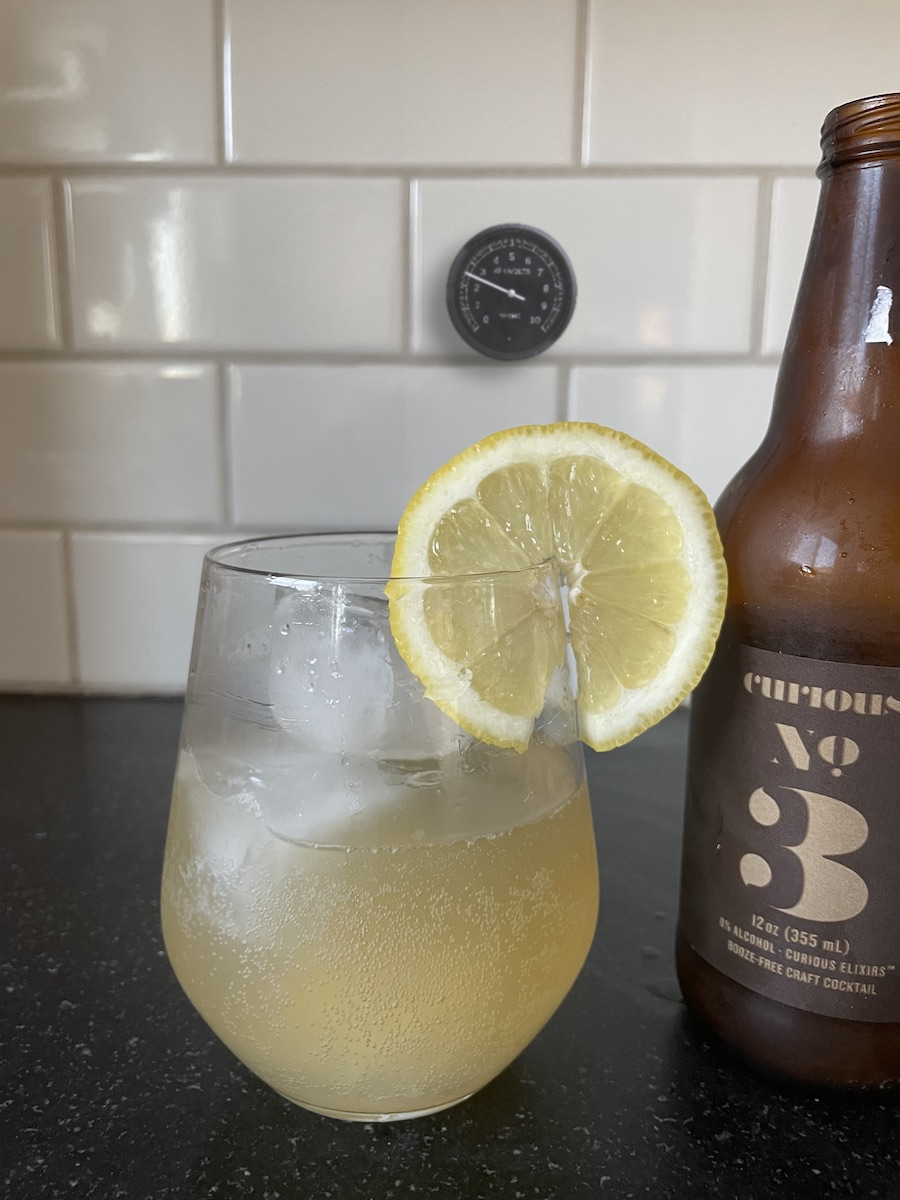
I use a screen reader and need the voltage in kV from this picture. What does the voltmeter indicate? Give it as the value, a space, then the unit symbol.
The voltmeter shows 2.5 kV
